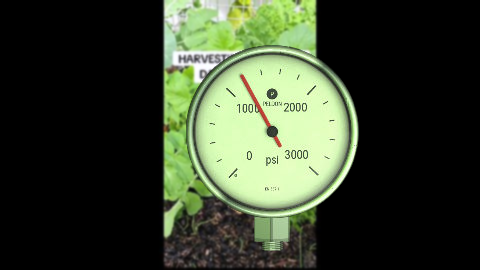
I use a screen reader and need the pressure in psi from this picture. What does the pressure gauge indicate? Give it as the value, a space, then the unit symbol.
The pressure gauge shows 1200 psi
